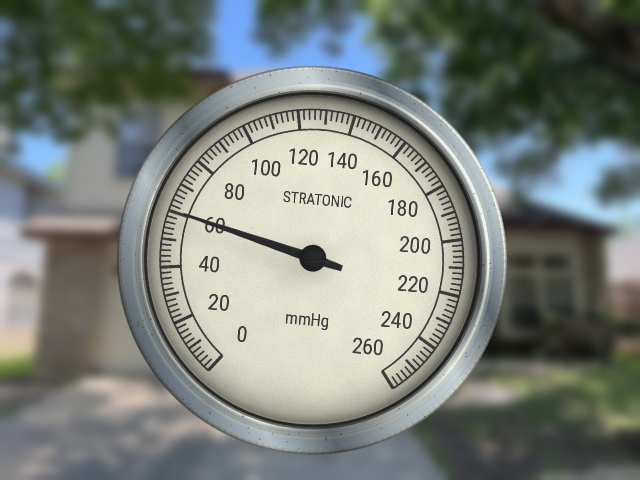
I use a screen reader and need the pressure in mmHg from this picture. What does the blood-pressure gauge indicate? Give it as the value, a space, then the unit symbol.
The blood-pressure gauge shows 60 mmHg
